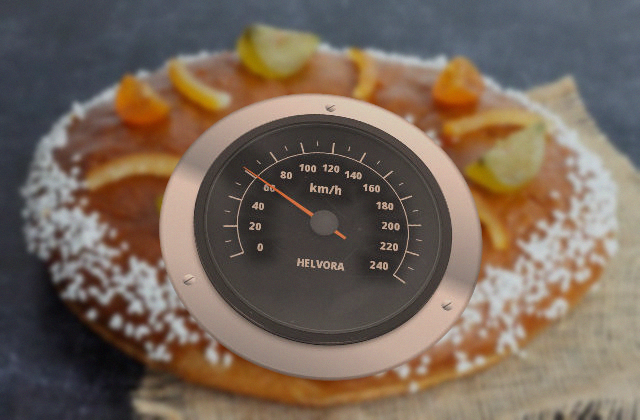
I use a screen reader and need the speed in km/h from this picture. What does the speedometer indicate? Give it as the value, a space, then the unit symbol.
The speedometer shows 60 km/h
